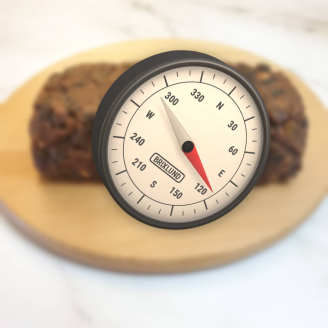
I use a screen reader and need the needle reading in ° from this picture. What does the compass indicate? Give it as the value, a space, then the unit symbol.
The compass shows 110 °
